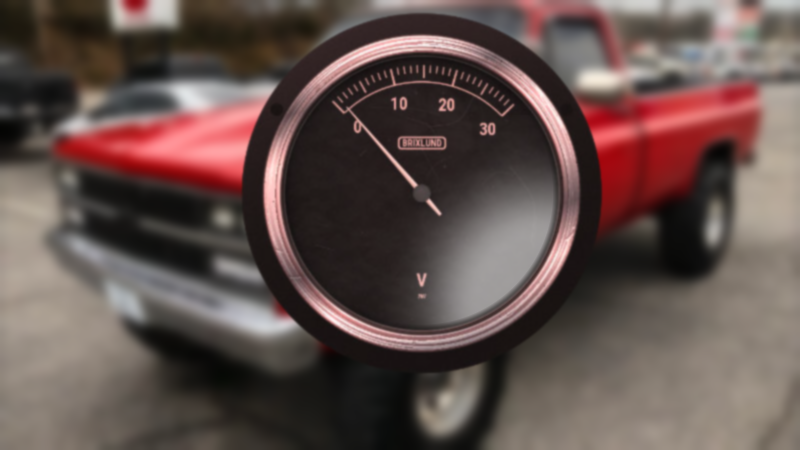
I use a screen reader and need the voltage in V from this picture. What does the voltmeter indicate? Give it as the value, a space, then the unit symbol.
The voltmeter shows 1 V
